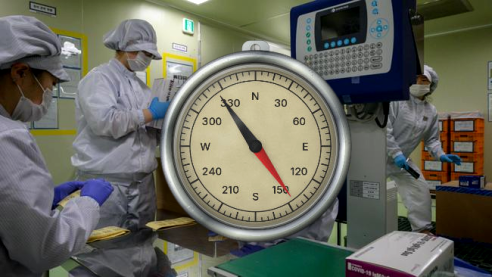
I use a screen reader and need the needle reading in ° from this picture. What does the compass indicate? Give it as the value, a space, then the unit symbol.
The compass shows 145 °
